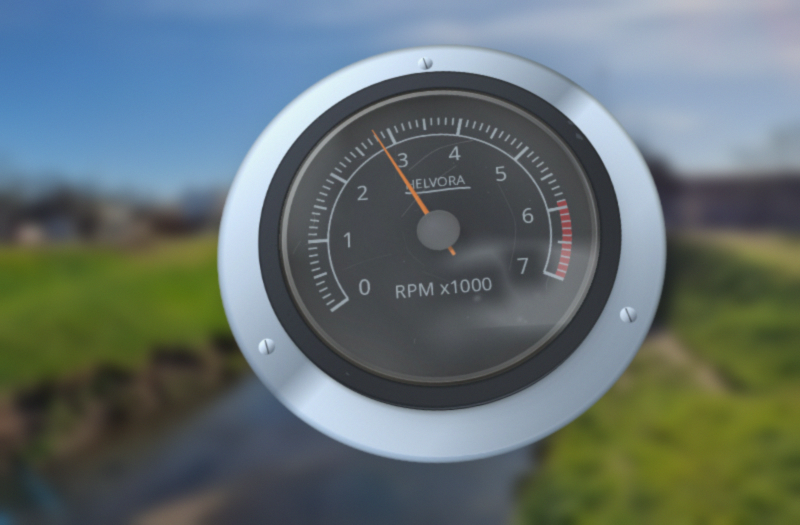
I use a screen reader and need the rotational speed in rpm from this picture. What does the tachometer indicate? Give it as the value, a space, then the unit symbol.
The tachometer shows 2800 rpm
